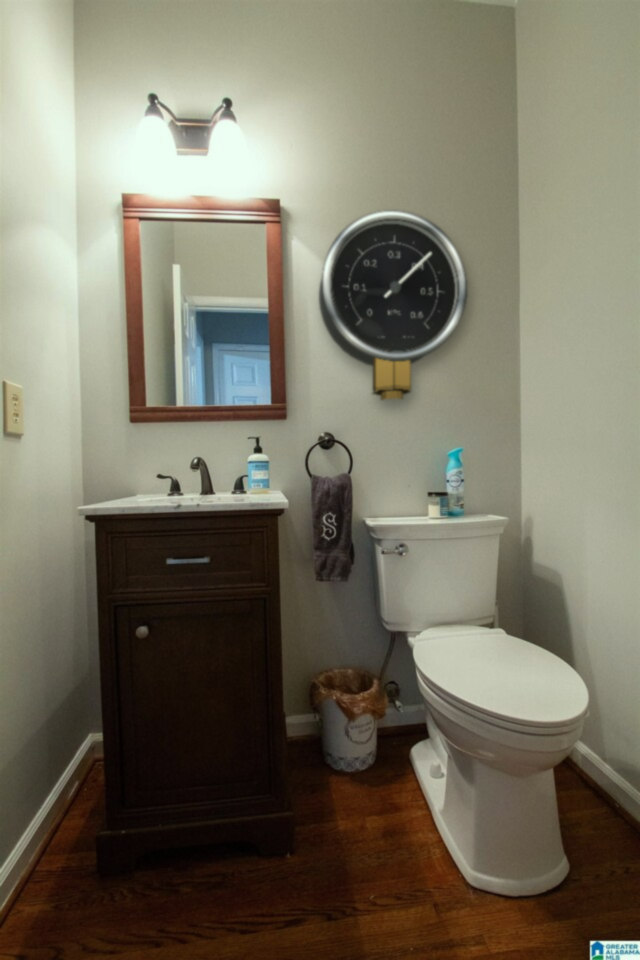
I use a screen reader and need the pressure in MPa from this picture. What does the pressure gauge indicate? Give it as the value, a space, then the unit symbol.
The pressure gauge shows 0.4 MPa
